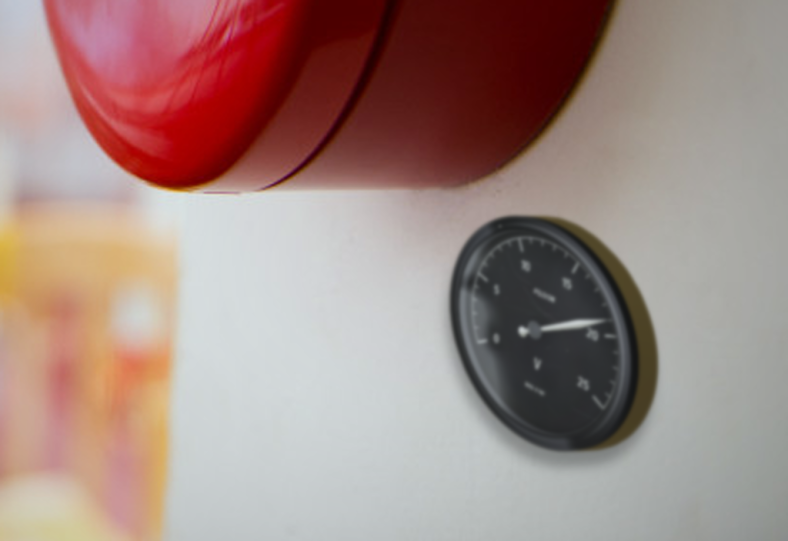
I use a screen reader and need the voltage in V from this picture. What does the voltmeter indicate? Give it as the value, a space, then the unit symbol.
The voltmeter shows 19 V
